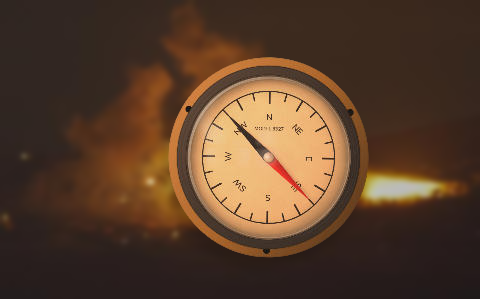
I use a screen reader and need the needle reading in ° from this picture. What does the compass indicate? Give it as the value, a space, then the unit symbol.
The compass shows 135 °
